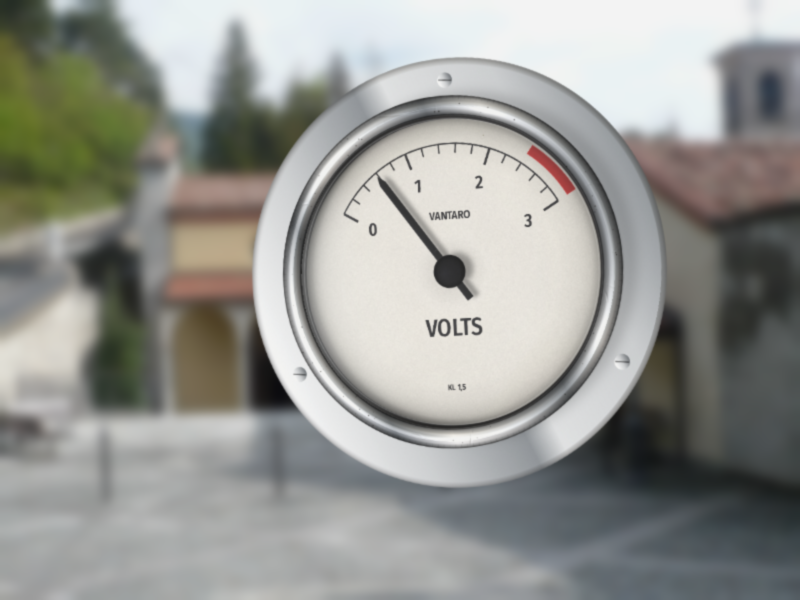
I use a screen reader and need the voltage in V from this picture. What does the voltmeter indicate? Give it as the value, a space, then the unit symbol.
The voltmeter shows 0.6 V
